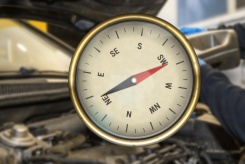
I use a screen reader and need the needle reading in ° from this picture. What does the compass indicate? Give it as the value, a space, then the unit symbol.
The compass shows 235 °
